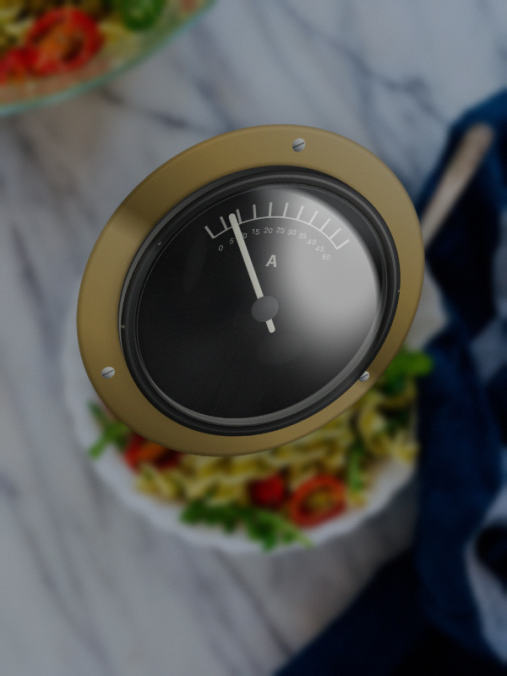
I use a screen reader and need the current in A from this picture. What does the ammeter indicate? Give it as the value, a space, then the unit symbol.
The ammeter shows 7.5 A
